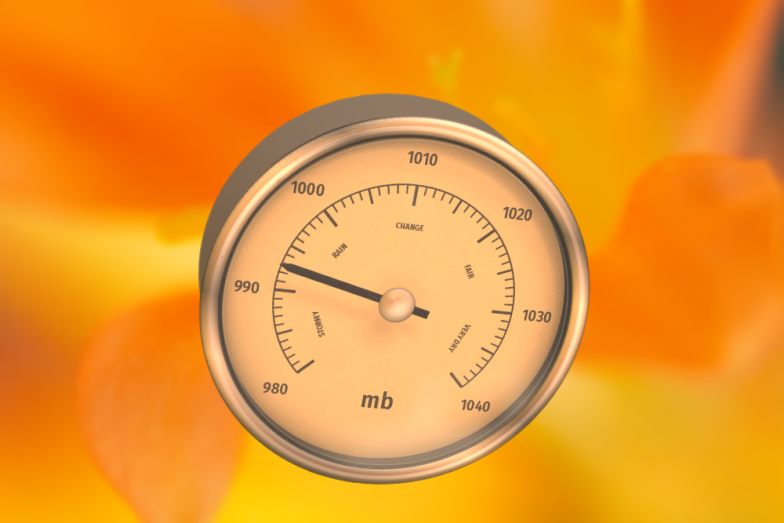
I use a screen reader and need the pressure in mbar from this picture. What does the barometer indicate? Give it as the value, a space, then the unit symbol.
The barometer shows 993 mbar
